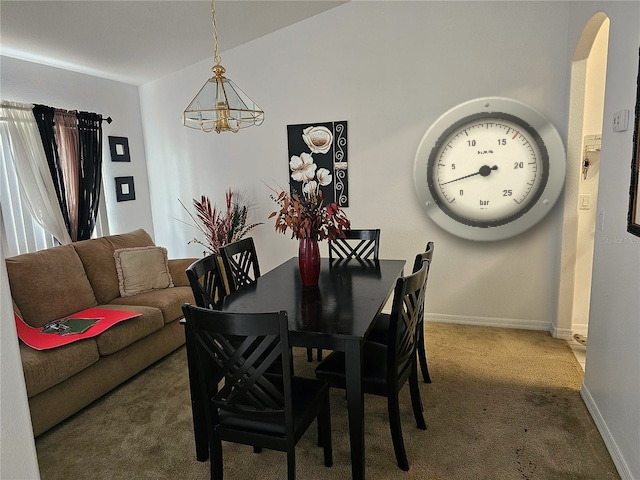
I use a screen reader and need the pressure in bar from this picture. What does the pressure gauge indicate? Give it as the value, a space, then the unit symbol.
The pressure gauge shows 2.5 bar
